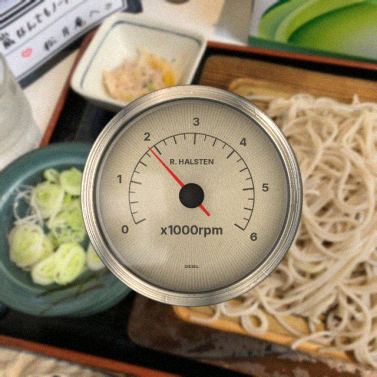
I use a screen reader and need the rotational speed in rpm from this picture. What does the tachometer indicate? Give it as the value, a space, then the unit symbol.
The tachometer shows 1875 rpm
